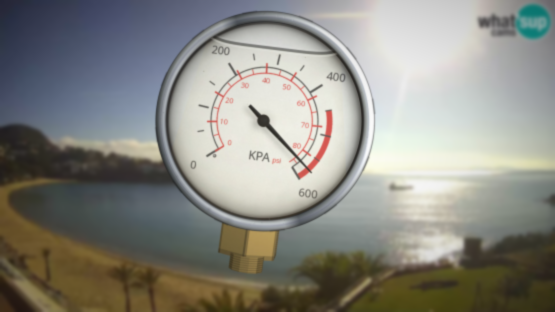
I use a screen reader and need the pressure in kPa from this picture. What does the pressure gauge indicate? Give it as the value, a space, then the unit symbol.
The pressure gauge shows 575 kPa
